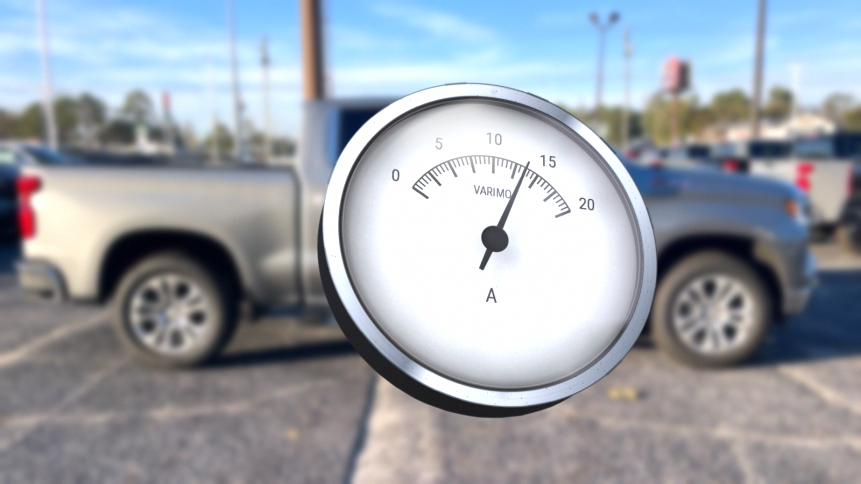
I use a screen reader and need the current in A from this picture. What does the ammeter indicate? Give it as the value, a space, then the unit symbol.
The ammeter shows 13.5 A
